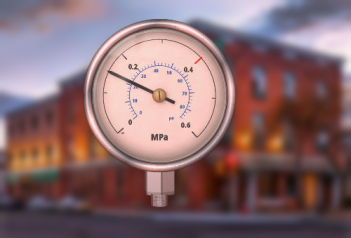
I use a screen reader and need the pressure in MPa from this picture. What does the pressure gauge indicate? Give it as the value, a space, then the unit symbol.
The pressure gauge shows 0.15 MPa
